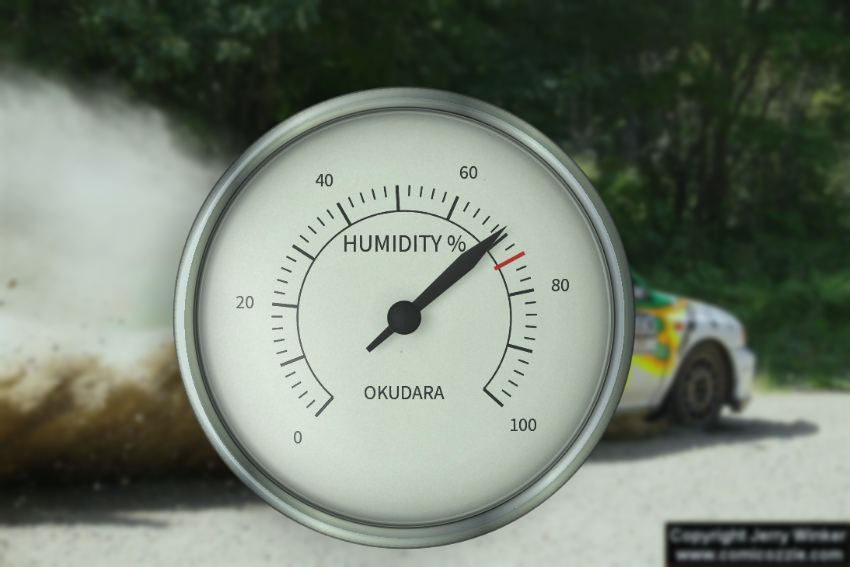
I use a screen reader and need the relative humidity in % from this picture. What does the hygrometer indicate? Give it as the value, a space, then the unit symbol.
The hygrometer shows 69 %
